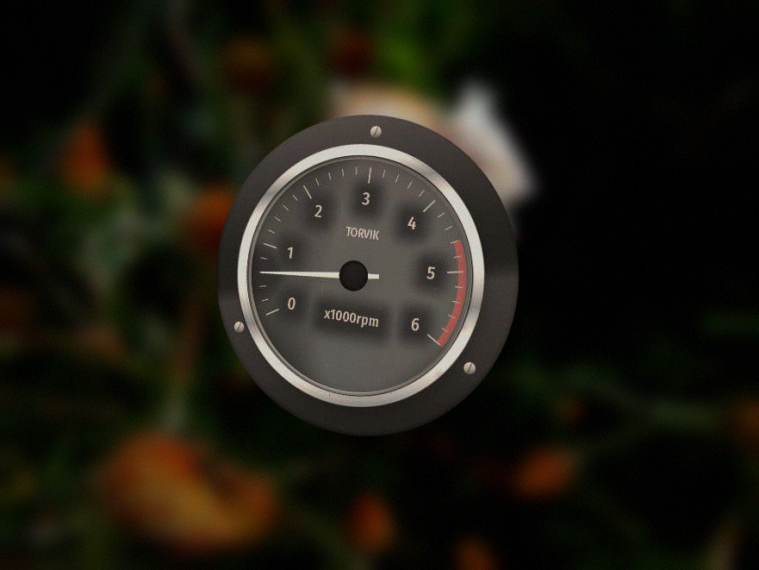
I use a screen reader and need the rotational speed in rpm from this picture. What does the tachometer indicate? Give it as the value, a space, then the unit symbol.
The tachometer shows 600 rpm
